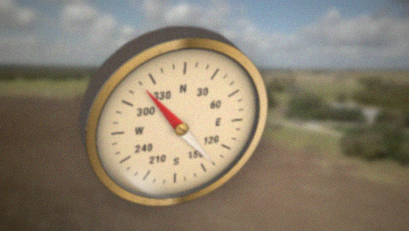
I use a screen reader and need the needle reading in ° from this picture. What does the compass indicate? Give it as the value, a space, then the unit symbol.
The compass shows 320 °
